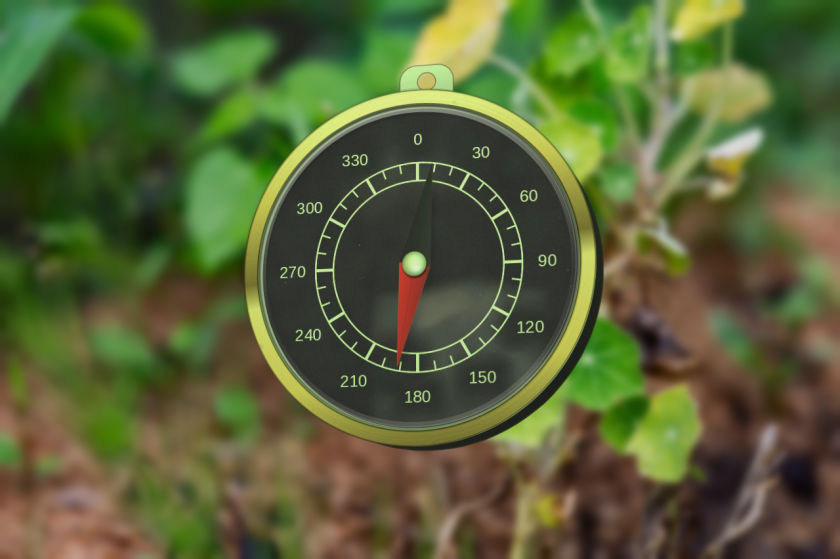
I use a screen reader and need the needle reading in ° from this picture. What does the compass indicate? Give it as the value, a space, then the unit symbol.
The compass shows 190 °
